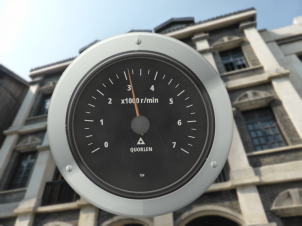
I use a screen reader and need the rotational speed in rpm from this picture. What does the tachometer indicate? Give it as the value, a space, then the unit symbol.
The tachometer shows 3125 rpm
